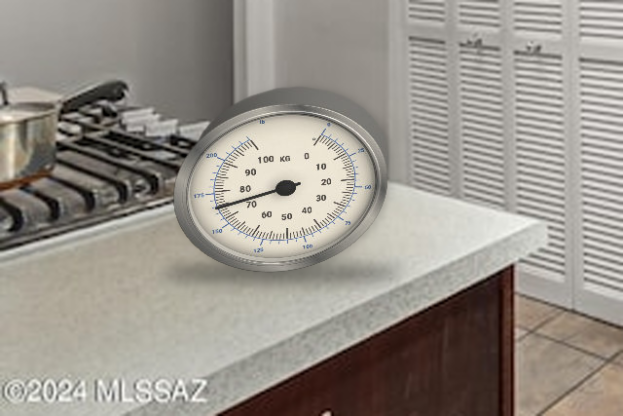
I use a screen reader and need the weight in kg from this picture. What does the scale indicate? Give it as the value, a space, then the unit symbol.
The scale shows 75 kg
